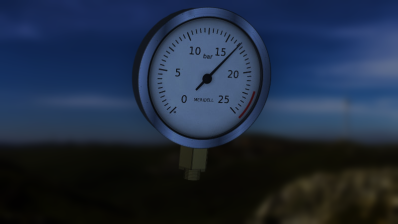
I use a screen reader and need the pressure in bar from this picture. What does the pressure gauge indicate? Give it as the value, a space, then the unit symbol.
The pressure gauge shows 16.5 bar
